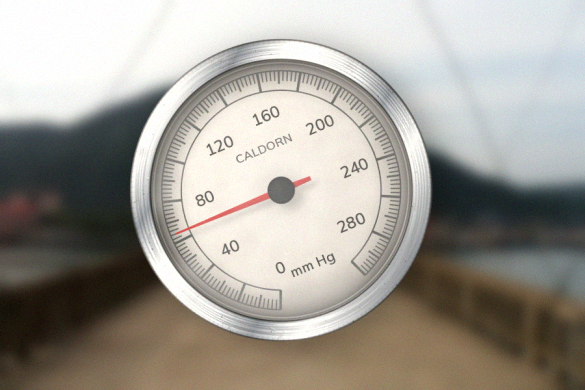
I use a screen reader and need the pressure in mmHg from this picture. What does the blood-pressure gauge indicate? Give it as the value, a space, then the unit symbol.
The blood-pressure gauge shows 64 mmHg
